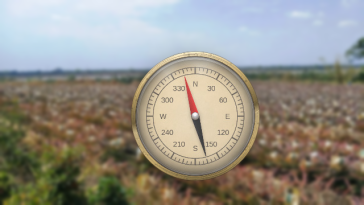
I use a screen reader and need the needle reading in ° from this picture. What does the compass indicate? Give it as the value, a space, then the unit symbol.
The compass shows 345 °
